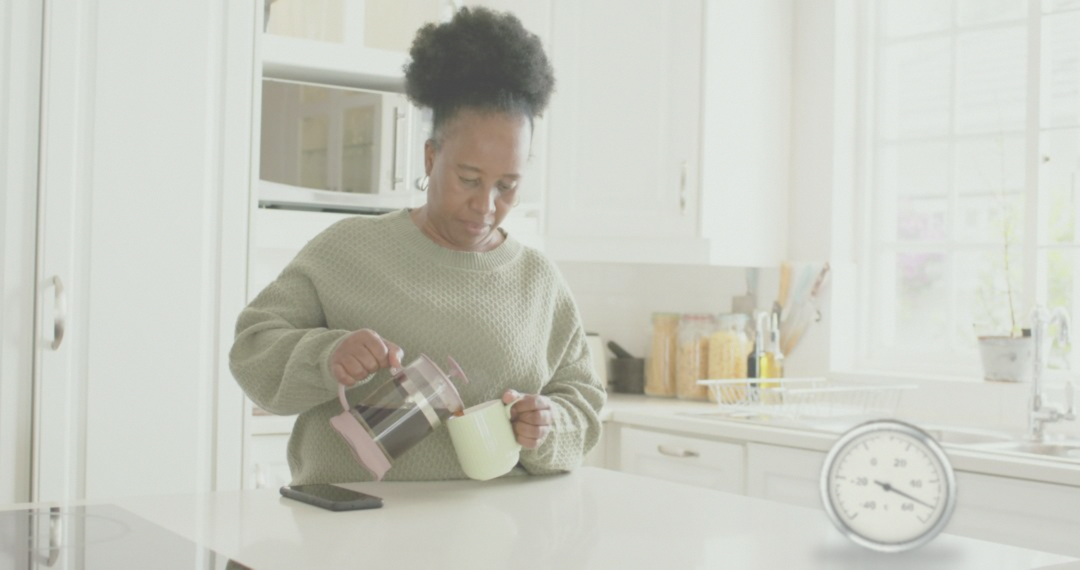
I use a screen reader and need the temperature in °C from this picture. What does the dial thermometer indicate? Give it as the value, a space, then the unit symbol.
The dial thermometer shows 52 °C
